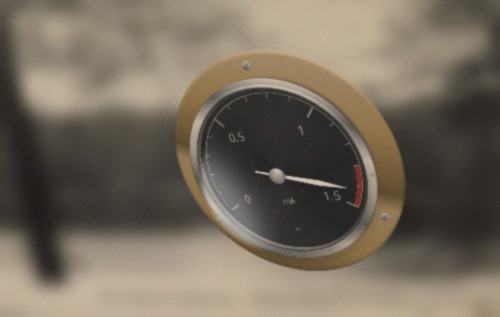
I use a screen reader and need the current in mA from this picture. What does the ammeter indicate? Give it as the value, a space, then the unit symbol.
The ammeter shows 1.4 mA
